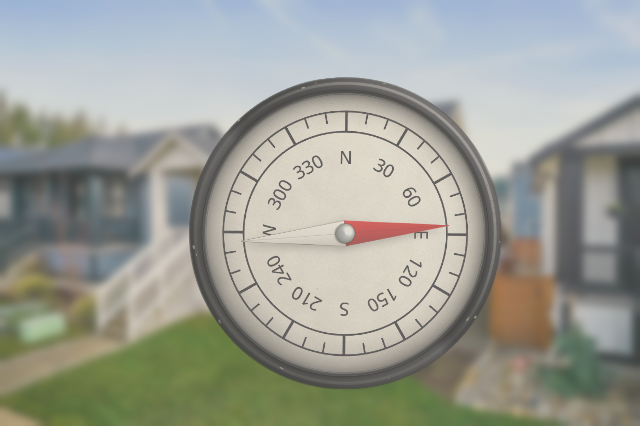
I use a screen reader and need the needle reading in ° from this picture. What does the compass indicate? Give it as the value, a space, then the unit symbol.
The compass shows 85 °
